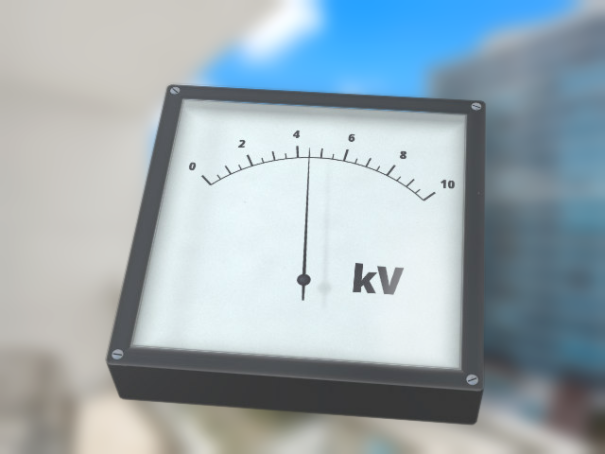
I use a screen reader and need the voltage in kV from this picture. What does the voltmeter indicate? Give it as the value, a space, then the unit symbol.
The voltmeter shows 4.5 kV
